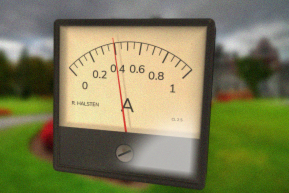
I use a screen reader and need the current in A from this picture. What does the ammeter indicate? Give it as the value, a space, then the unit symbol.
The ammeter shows 0.4 A
